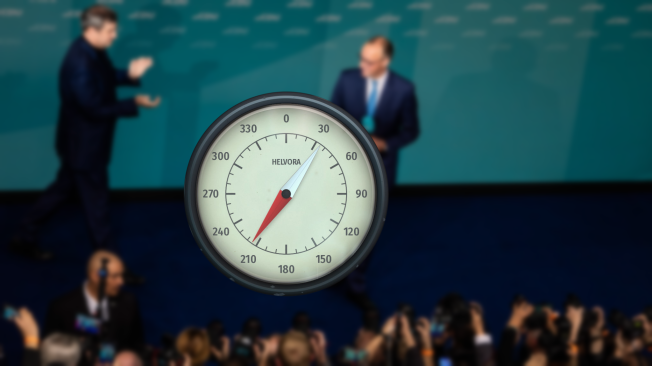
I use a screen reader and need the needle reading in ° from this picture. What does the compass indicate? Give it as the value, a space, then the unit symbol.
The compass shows 215 °
